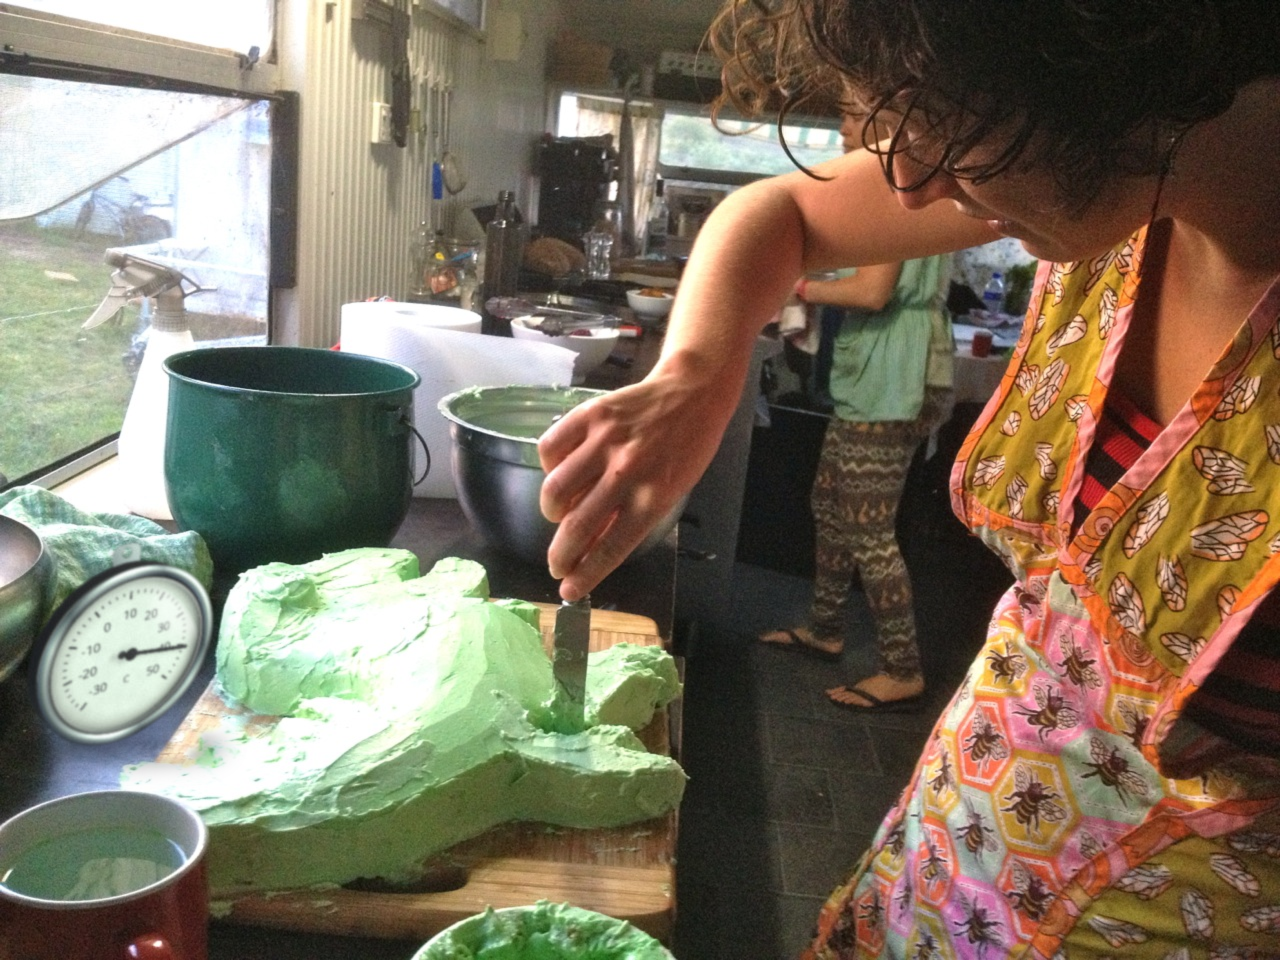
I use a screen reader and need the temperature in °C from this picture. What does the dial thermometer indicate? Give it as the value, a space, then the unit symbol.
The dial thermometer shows 40 °C
